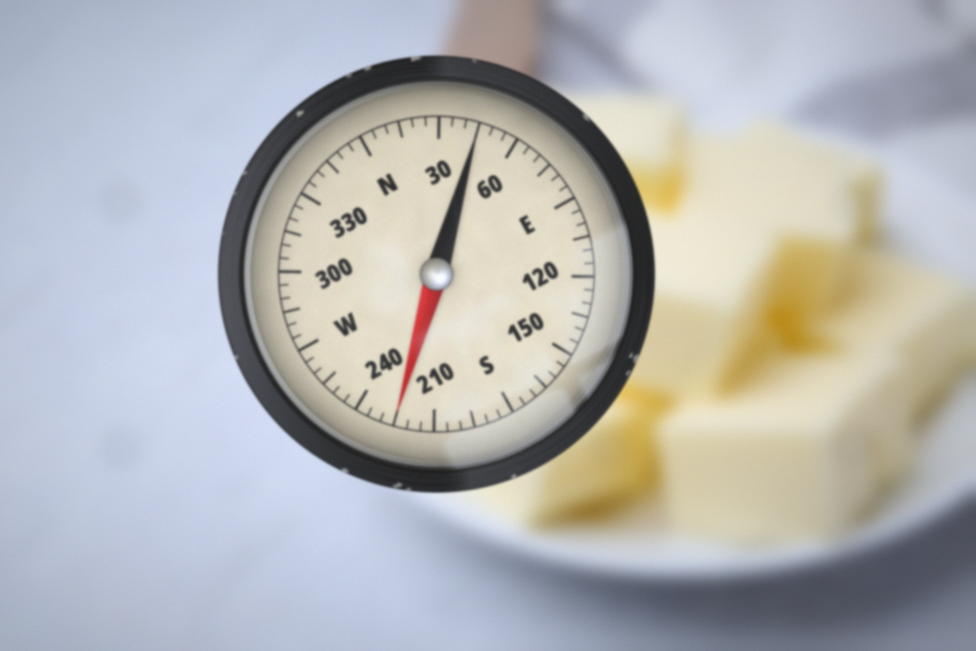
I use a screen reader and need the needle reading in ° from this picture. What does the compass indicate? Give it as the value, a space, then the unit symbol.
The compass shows 225 °
